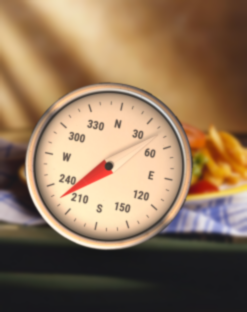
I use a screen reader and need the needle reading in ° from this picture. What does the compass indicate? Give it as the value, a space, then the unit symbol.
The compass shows 225 °
